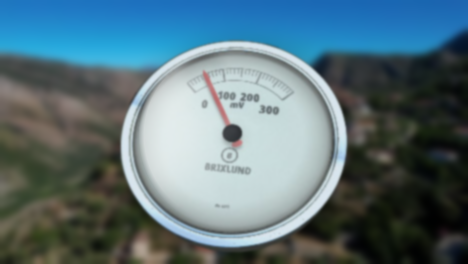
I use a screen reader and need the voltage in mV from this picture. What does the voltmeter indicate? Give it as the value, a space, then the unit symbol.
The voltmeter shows 50 mV
